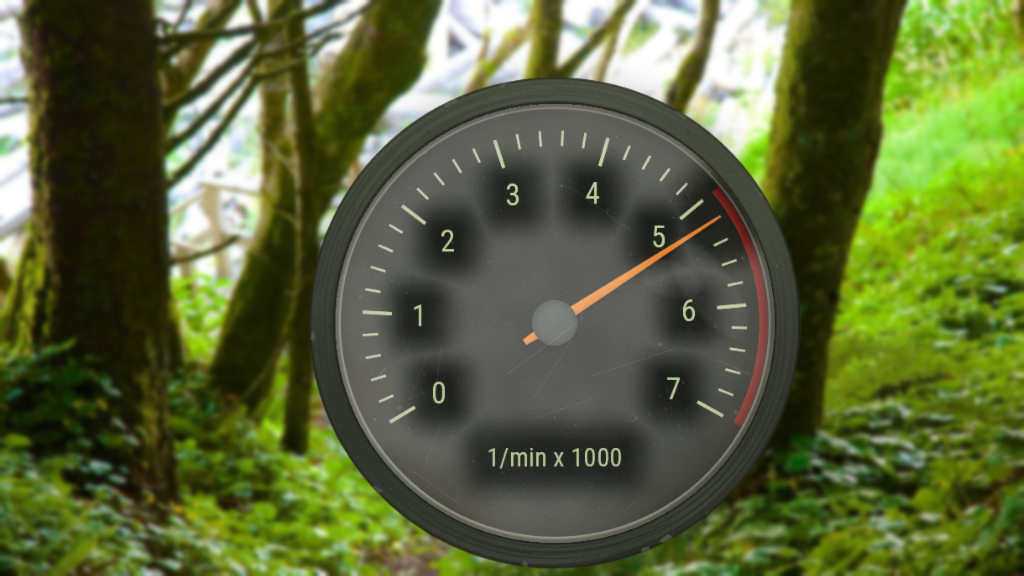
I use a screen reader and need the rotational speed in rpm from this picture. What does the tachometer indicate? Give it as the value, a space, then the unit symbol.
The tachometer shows 5200 rpm
